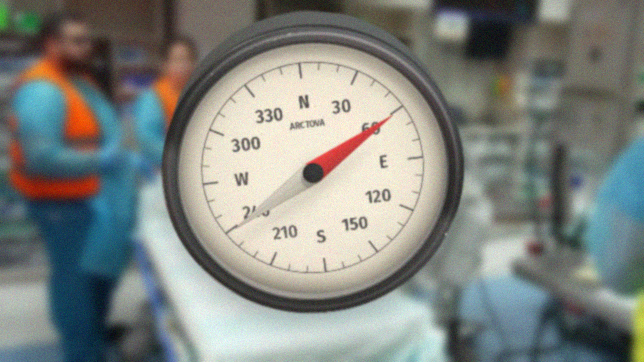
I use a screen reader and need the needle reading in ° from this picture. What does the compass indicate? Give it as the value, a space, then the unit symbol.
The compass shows 60 °
